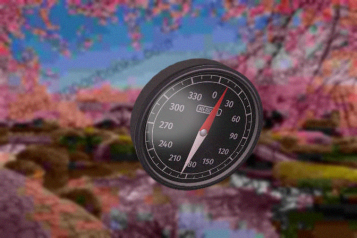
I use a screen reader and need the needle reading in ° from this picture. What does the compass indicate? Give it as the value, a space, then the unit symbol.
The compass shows 10 °
